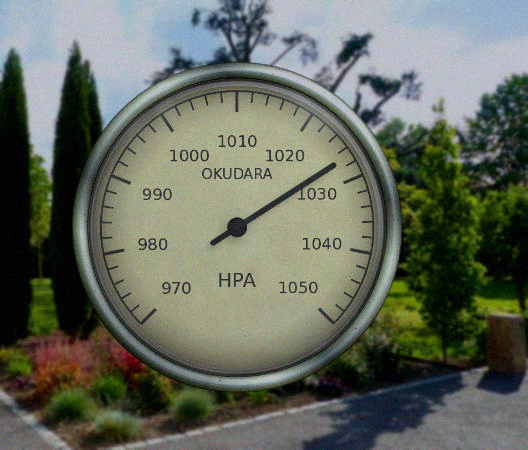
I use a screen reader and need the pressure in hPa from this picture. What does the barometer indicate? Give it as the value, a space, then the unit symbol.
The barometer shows 1027 hPa
